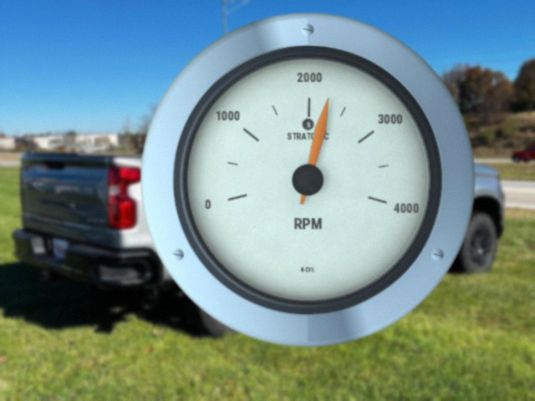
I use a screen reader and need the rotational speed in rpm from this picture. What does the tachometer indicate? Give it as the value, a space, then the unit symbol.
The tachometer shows 2250 rpm
